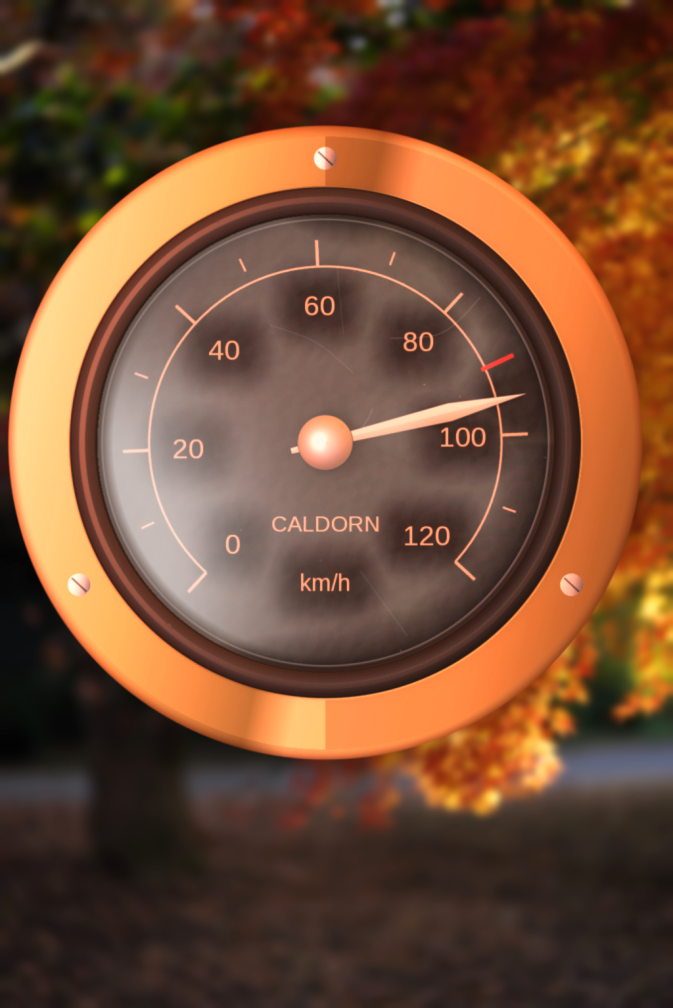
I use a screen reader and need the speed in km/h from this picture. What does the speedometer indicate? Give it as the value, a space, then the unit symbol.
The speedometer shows 95 km/h
